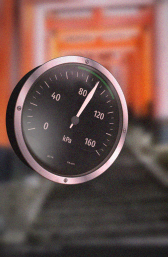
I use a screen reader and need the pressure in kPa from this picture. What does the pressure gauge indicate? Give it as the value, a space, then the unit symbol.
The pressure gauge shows 90 kPa
